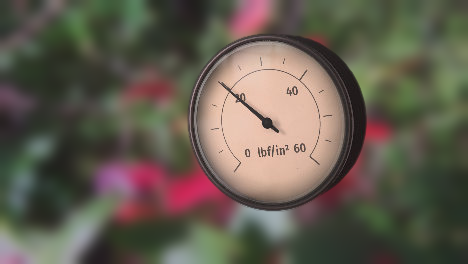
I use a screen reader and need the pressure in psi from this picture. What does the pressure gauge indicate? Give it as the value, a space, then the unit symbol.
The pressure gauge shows 20 psi
